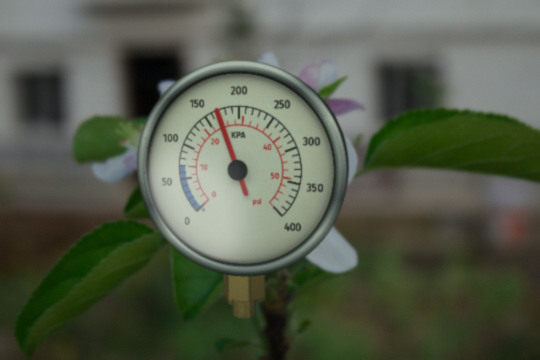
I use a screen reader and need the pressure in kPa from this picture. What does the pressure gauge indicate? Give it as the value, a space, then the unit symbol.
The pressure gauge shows 170 kPa
